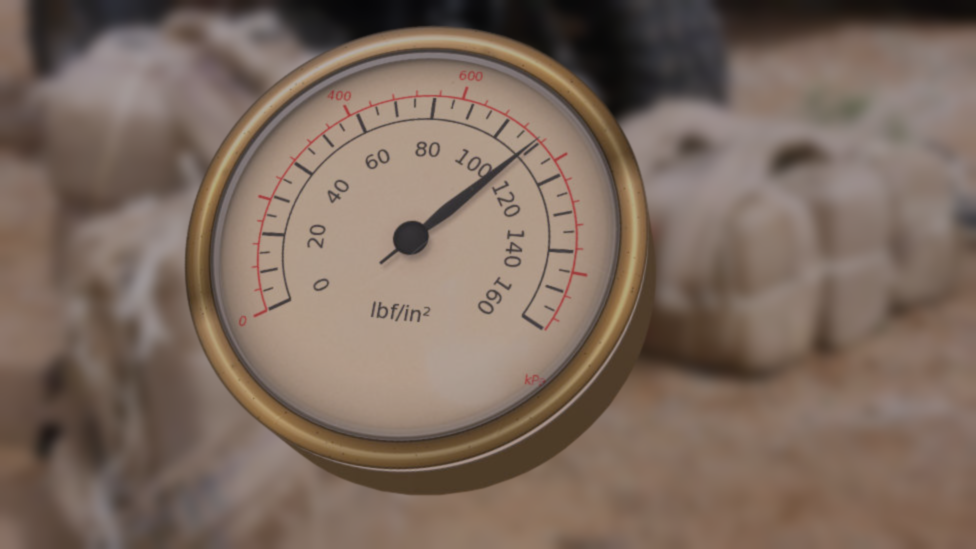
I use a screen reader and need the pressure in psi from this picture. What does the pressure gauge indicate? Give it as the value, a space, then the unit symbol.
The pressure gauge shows 110 psi
